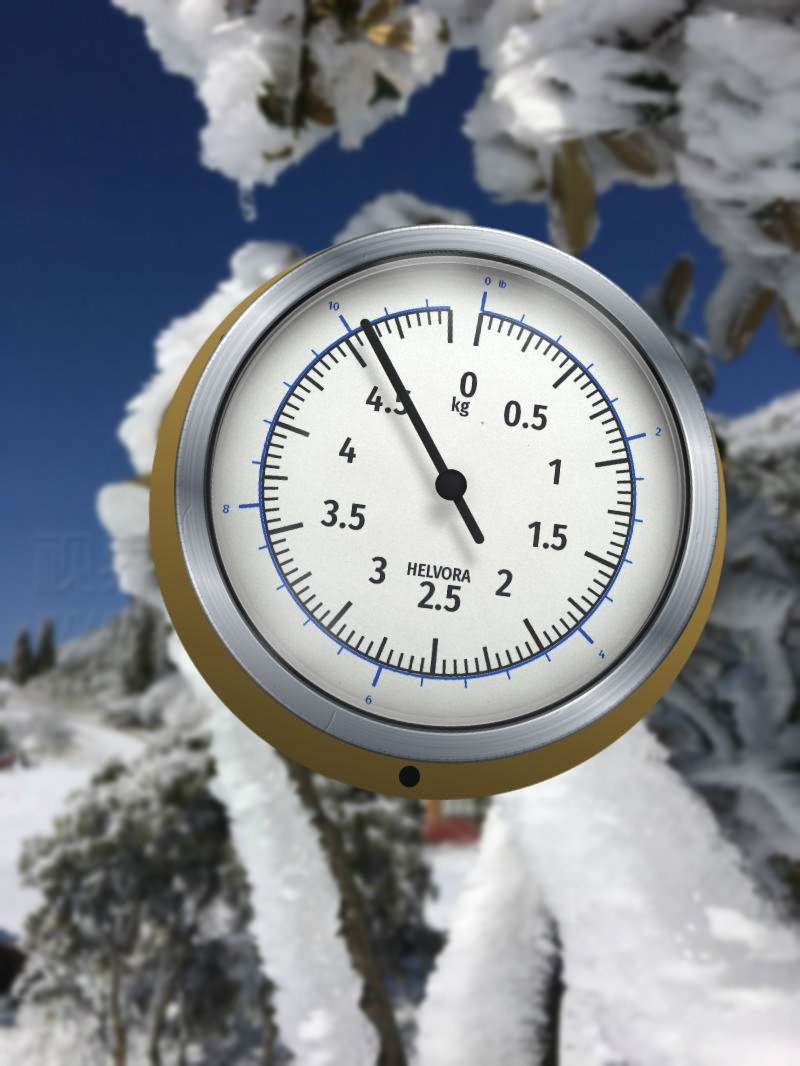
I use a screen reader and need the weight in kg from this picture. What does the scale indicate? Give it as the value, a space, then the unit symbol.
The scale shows 4.6 kg
